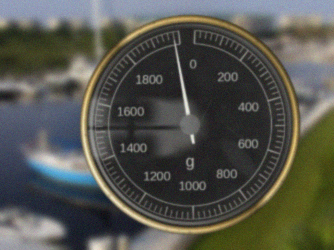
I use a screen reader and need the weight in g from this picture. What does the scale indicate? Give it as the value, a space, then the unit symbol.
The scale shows 1980 g
